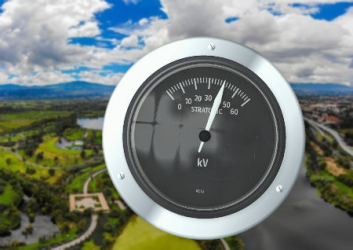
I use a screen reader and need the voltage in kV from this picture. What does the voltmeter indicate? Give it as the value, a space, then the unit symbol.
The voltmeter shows 40 kV
